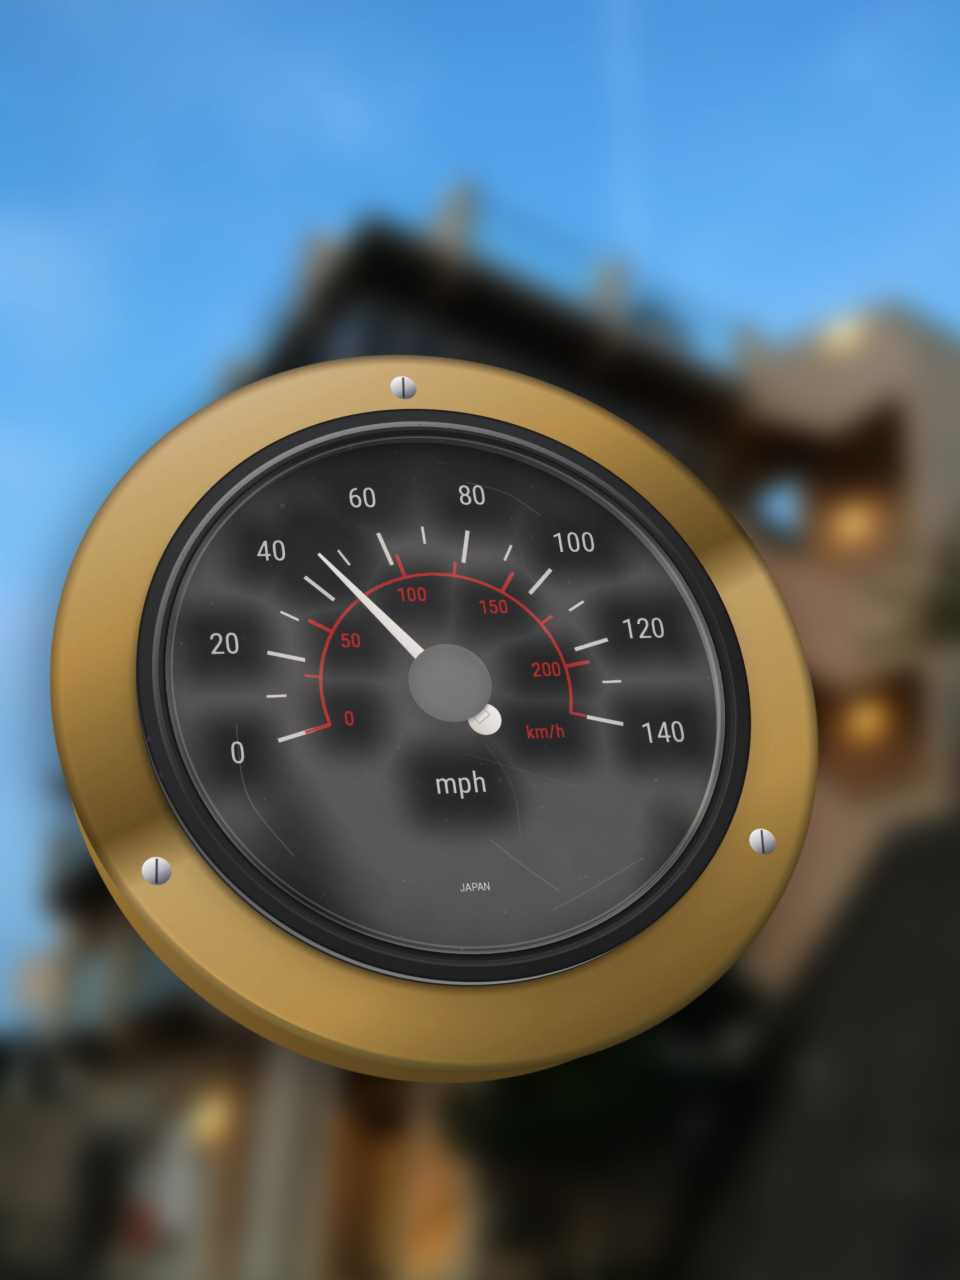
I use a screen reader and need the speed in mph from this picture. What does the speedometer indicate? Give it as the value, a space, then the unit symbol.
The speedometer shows 45 mph
